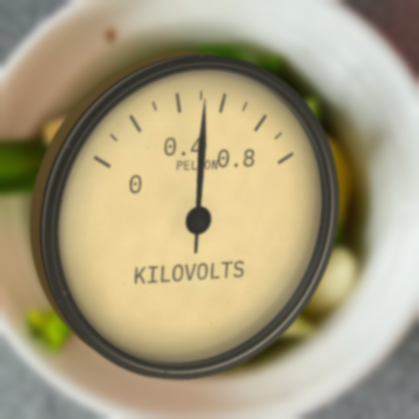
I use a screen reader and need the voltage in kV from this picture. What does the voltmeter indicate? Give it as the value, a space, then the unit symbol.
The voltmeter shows 0.5 kV
